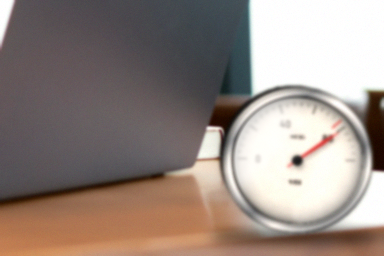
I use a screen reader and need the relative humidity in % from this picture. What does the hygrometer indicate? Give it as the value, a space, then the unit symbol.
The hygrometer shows 80 %
